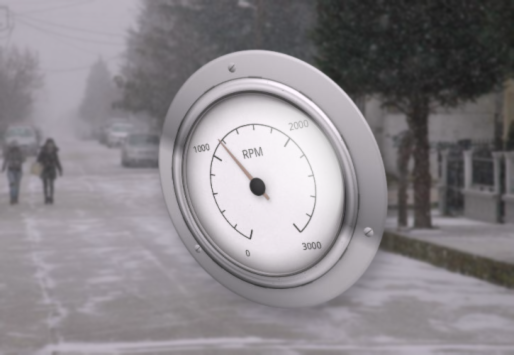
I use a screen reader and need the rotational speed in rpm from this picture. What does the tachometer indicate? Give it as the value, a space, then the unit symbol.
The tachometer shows 1200 rpm
